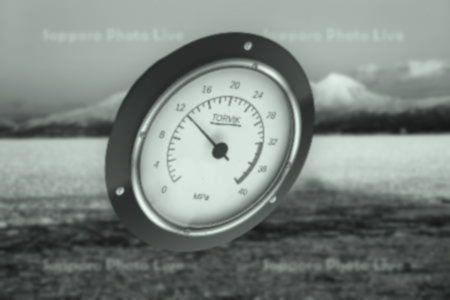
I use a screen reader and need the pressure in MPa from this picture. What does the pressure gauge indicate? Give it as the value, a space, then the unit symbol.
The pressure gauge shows 12 MPa
